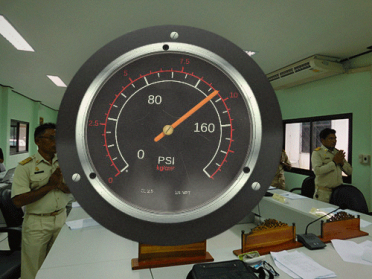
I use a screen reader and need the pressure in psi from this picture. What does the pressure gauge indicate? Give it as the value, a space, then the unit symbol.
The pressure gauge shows 135 psi
